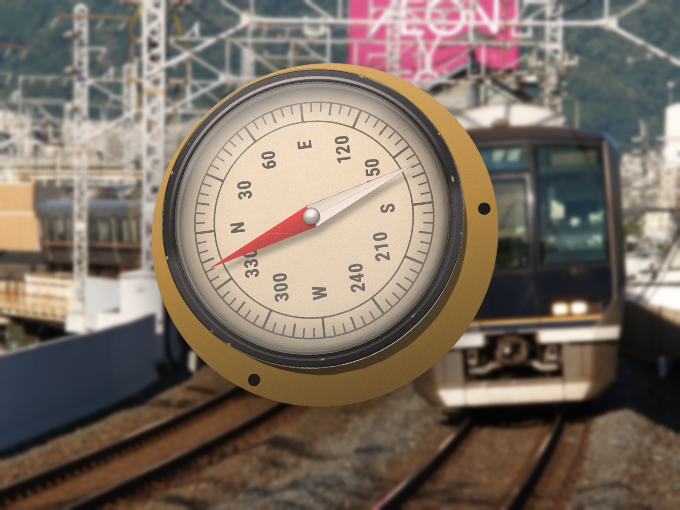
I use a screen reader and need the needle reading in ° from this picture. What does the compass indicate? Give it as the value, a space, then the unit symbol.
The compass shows 340 °
